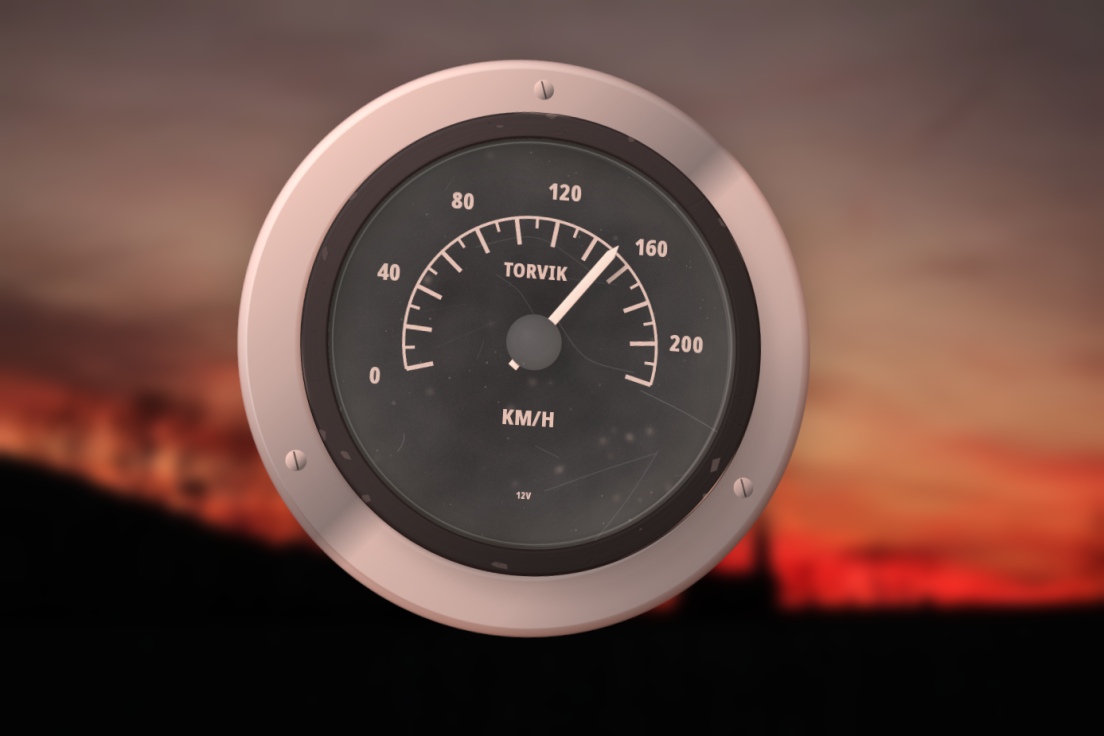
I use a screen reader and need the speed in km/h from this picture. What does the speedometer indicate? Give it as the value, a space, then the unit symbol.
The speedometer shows 150 km/h
